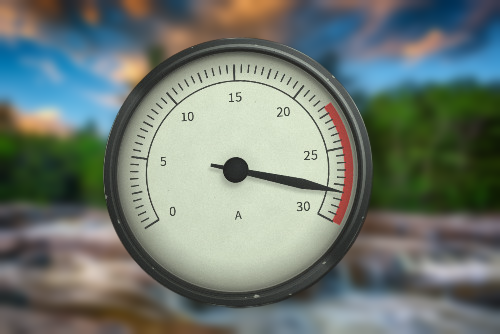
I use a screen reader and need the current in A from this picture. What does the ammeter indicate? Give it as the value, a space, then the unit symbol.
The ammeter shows 28 A
